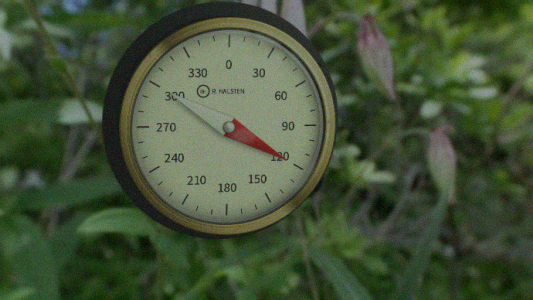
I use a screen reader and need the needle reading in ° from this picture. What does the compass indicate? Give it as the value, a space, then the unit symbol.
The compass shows 120 °
